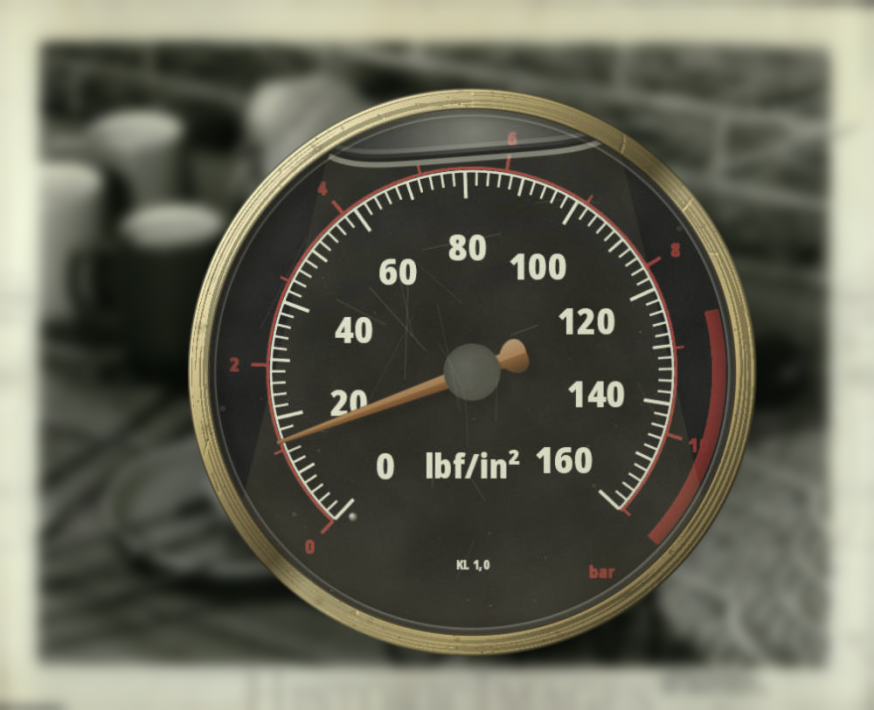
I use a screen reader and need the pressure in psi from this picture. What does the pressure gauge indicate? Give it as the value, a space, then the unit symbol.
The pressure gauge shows 16 psi
